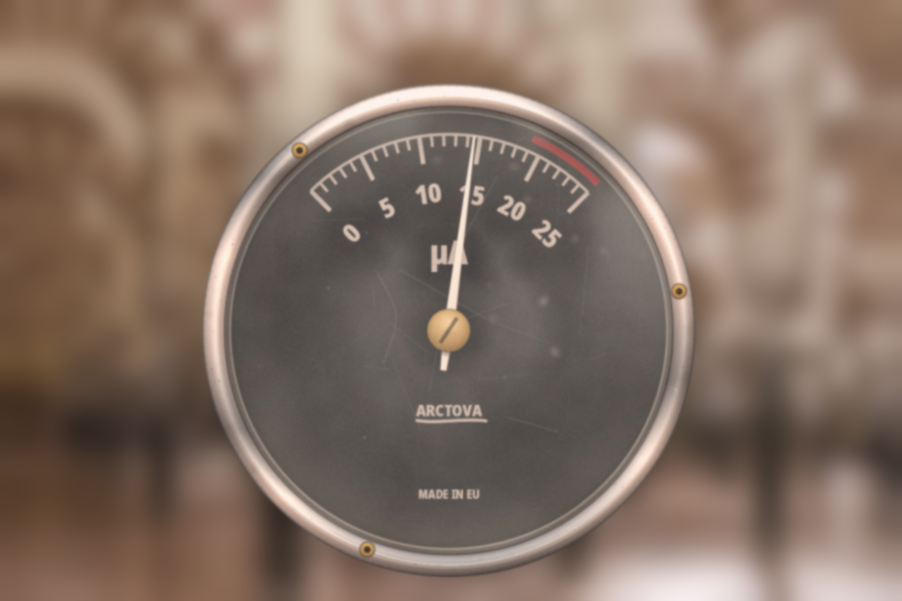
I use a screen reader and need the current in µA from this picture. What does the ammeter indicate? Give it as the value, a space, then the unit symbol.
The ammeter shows 14.5 µA
